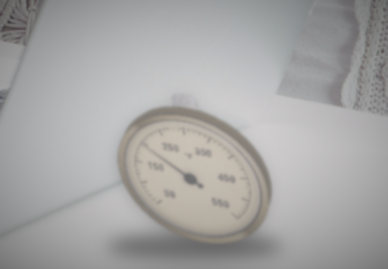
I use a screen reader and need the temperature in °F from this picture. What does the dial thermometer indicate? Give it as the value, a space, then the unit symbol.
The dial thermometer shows 200 °F
